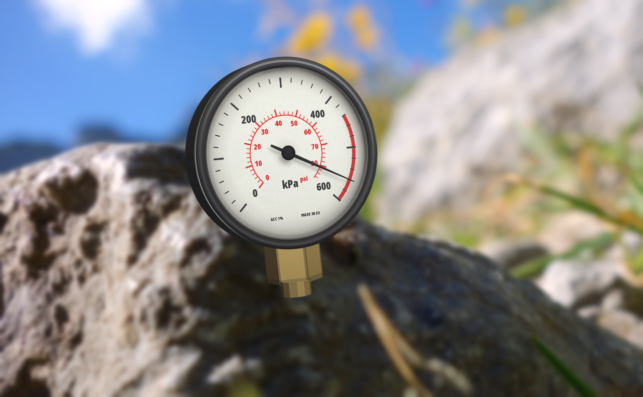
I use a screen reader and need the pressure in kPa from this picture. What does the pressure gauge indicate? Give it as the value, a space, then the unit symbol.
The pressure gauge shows 560 kPa
